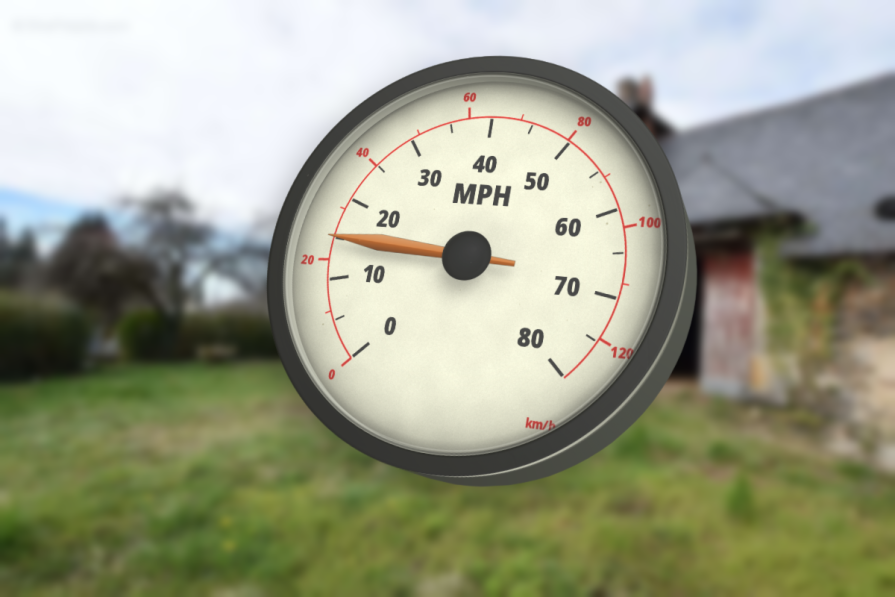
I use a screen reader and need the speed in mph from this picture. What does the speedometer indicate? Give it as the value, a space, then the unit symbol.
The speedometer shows 15 mph
